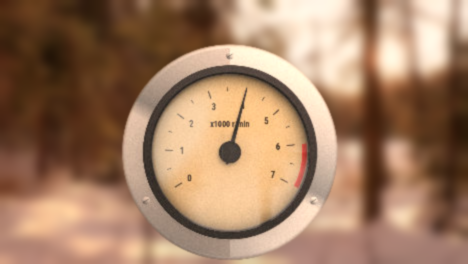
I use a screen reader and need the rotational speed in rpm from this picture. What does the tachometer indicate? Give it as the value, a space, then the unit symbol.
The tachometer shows 4000 rpm
